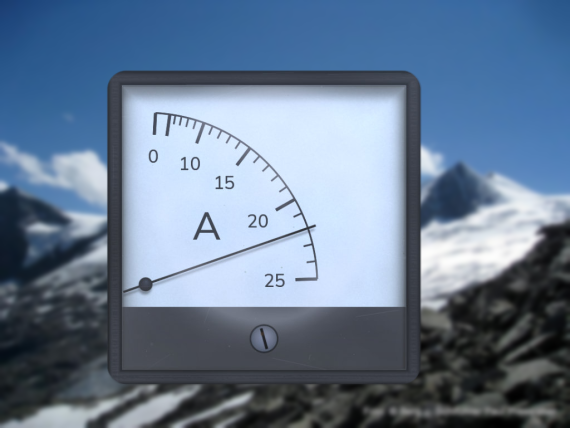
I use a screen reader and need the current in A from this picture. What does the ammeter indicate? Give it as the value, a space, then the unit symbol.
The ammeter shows 22 A
